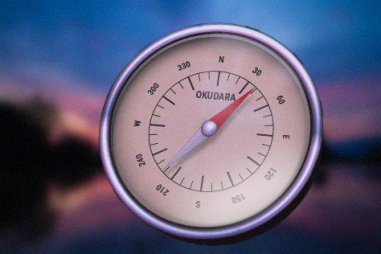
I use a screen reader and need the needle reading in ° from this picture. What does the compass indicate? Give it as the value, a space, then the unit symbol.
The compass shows 40 °
